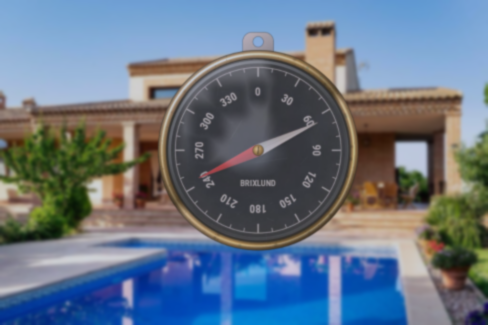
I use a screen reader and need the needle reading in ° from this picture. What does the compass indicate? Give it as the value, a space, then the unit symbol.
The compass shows 245 °
